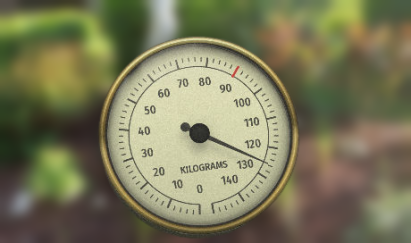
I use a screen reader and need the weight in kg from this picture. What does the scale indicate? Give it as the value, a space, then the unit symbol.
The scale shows 126 kg
